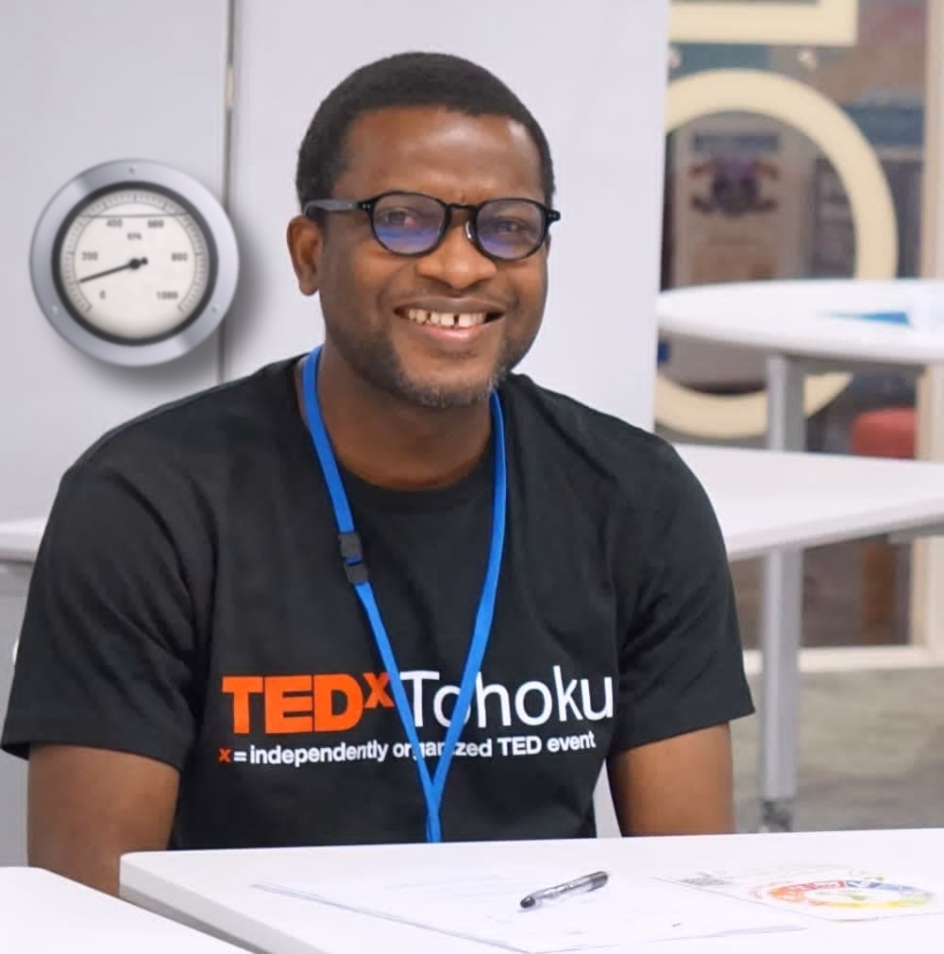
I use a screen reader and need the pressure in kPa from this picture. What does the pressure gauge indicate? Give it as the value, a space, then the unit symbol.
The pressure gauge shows 100 kPa
